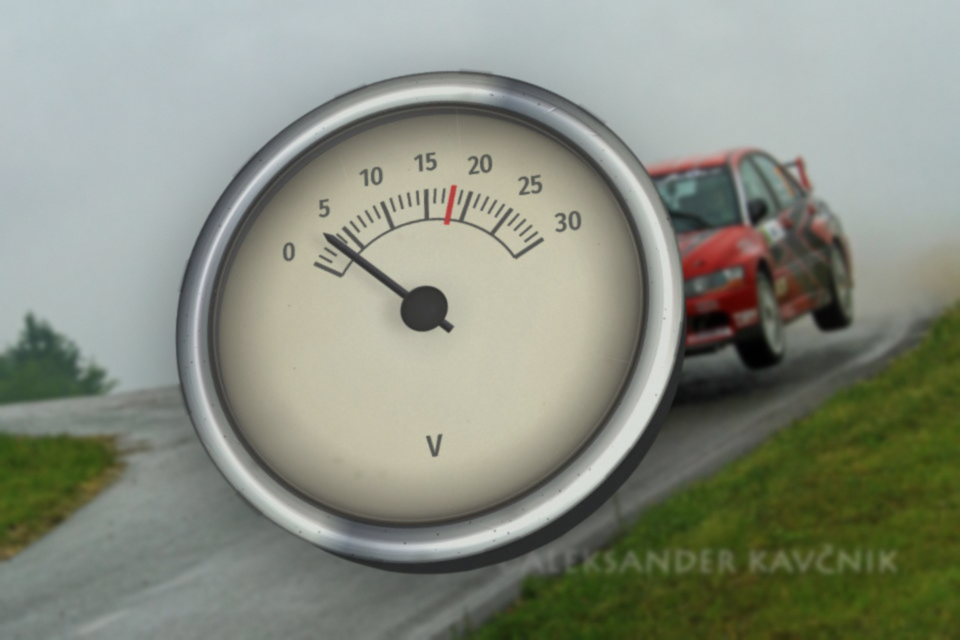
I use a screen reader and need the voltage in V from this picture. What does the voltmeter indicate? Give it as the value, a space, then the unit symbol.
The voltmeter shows 3 V
